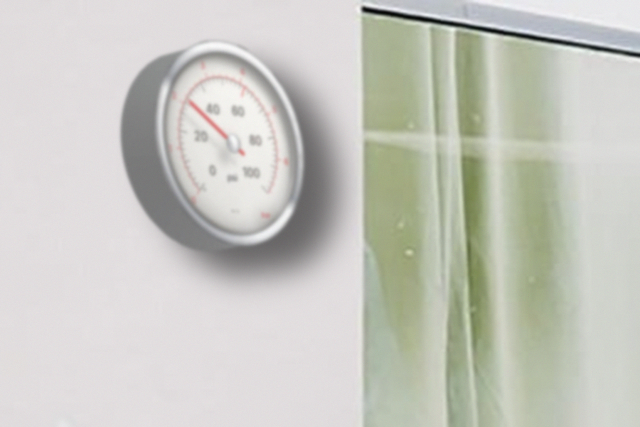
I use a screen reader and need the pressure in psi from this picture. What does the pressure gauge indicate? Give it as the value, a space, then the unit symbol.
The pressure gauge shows 30 psi
